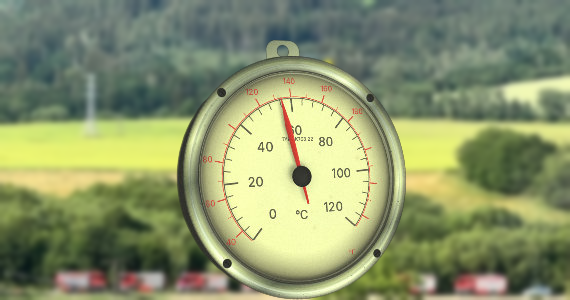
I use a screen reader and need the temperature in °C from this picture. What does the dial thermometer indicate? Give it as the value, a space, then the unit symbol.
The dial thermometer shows 56 °C
